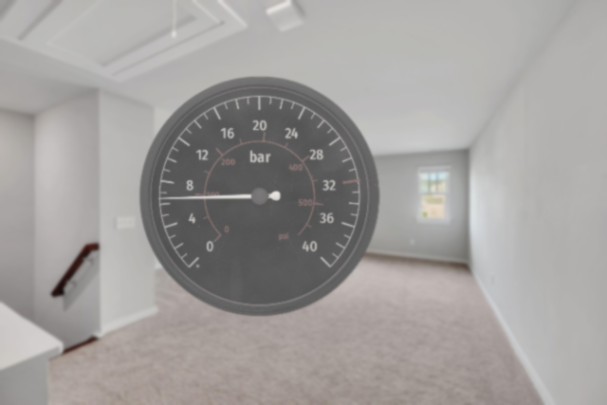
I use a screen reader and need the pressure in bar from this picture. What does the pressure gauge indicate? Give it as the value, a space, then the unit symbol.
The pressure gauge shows 6.5 bar
